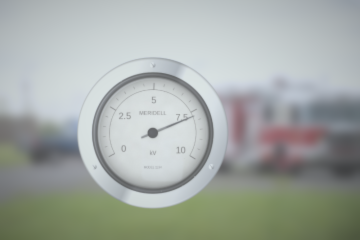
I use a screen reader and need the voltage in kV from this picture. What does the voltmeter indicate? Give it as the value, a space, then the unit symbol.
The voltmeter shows 7.75 kV
